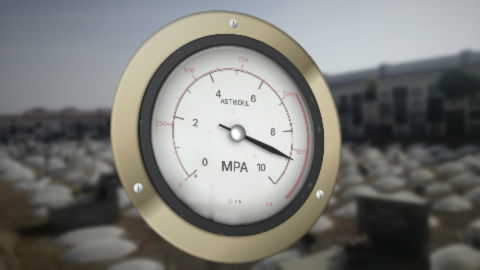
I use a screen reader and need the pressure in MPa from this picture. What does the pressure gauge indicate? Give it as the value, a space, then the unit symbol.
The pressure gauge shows 9 MPa
